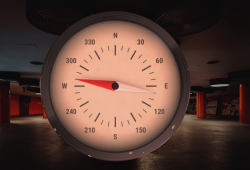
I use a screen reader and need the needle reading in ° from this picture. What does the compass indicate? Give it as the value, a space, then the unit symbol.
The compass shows 280 °
